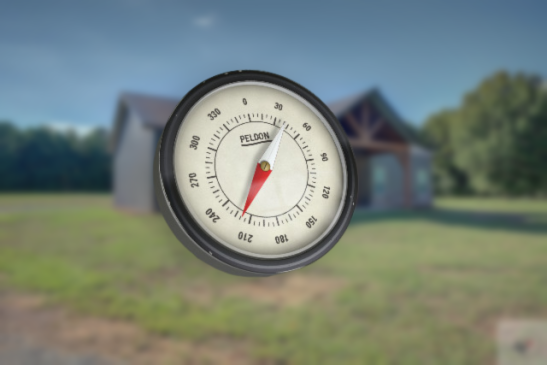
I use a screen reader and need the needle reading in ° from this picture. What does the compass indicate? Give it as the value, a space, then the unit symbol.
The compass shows 220 °
